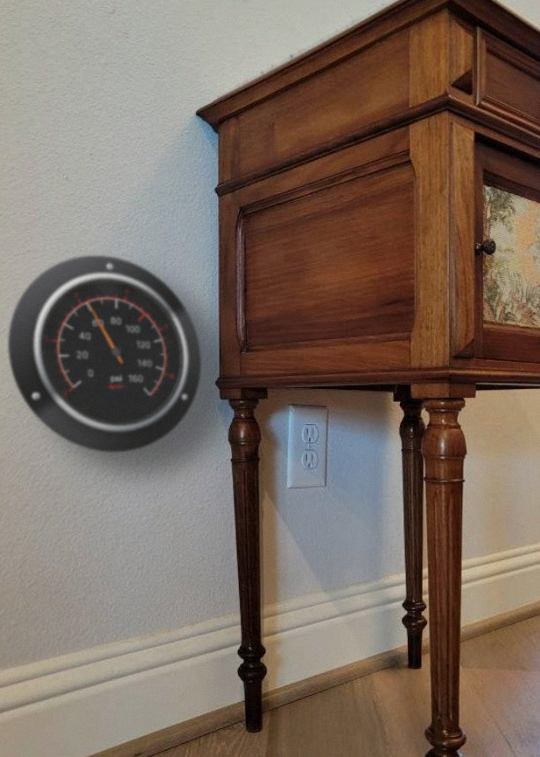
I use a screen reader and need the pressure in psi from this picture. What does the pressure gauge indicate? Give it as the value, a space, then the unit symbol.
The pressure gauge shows 60 psi
